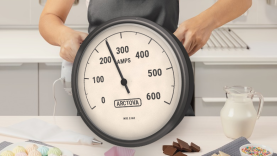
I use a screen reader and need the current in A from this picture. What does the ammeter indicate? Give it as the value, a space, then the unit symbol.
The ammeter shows 250 A
